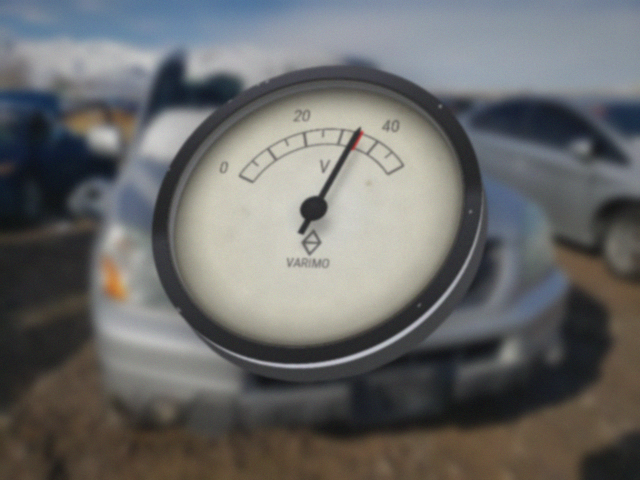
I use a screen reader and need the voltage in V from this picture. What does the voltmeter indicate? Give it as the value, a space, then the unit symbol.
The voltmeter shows 35 V
